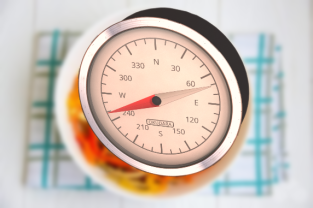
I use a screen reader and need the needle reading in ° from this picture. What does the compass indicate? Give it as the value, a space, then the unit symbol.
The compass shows 250 °
